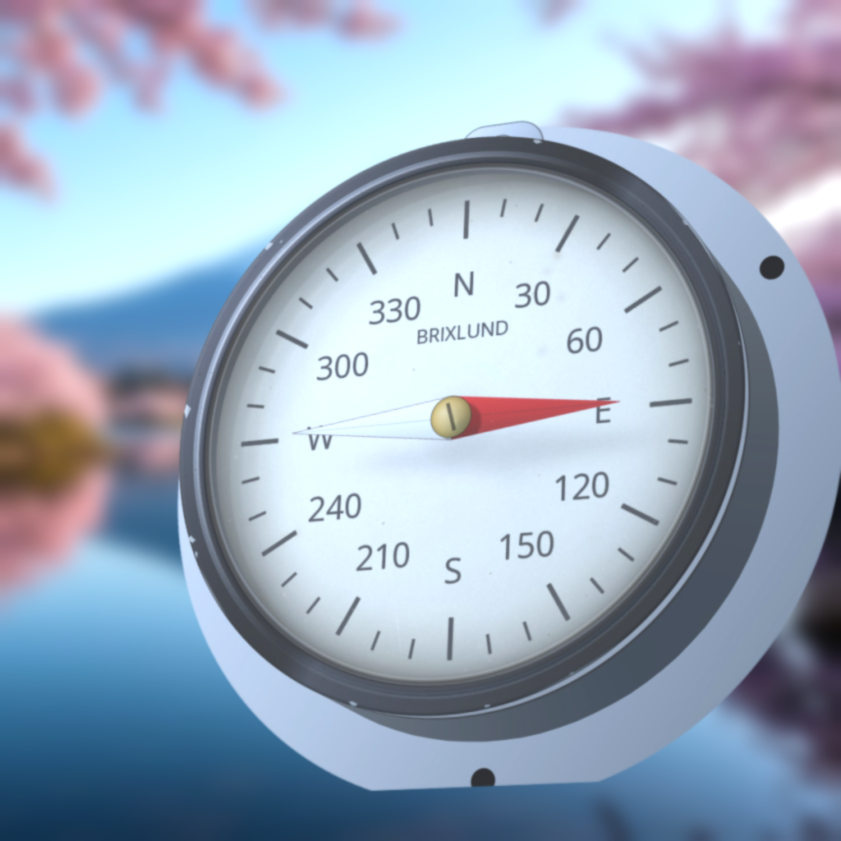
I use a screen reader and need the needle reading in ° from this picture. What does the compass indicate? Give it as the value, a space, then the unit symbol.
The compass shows 90 °
